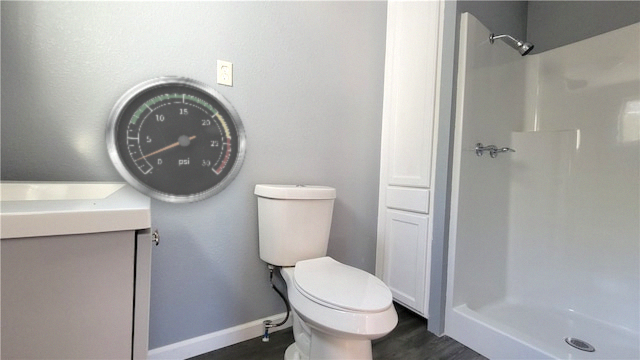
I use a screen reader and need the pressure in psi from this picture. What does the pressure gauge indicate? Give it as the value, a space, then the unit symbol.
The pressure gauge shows 2 psi
